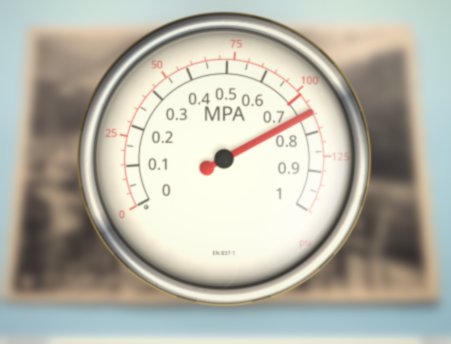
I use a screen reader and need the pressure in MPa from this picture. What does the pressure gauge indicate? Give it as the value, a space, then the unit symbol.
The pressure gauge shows 0.75 MPa
